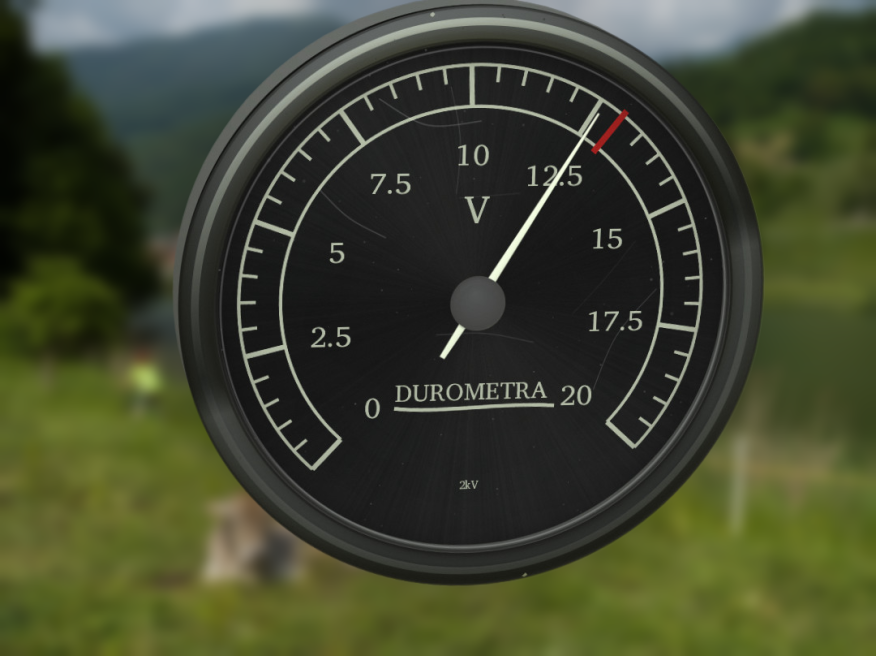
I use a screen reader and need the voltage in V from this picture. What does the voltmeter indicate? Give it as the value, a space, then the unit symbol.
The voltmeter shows 12.5 V
